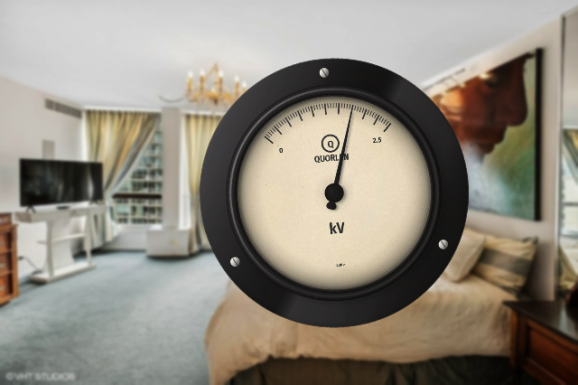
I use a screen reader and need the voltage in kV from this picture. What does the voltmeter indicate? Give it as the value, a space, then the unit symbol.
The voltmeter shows 1.75 kV
